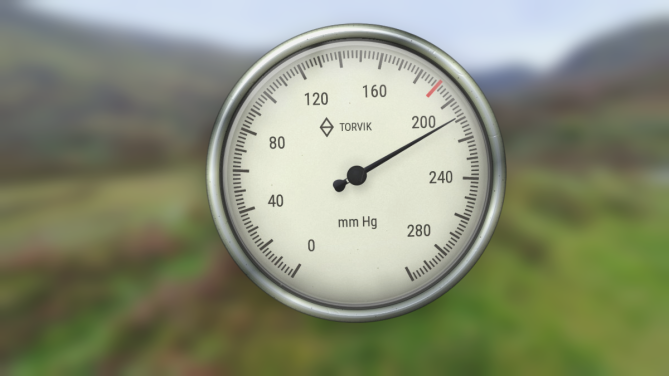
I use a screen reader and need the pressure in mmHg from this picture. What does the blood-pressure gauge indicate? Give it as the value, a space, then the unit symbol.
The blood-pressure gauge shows 208 mmHg
